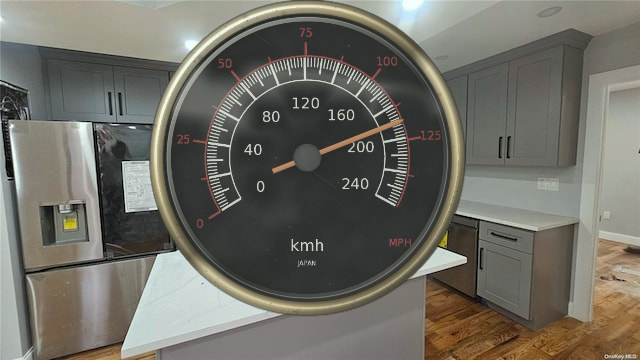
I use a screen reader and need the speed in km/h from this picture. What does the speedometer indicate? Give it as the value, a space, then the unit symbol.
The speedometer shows 190 km/h
